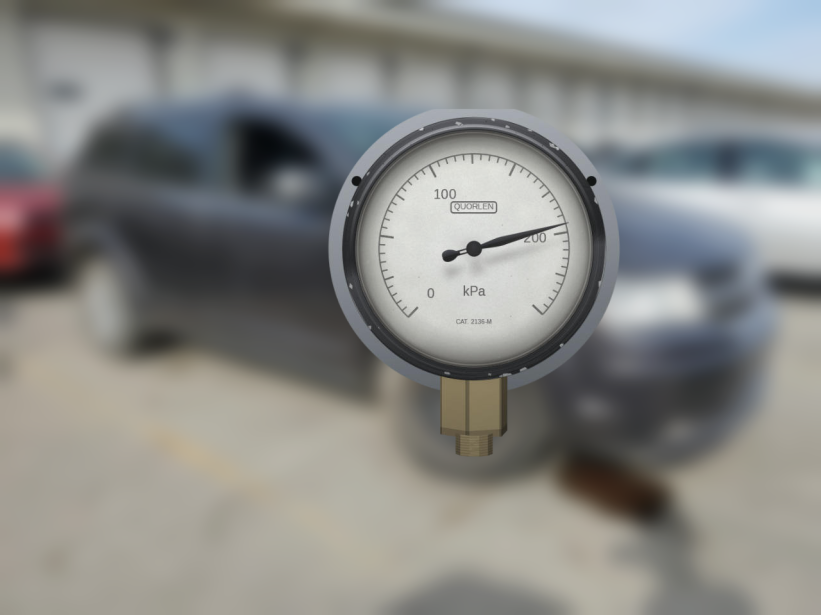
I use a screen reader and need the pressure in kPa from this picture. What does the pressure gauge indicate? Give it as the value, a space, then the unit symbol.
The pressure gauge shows 195 kPa
